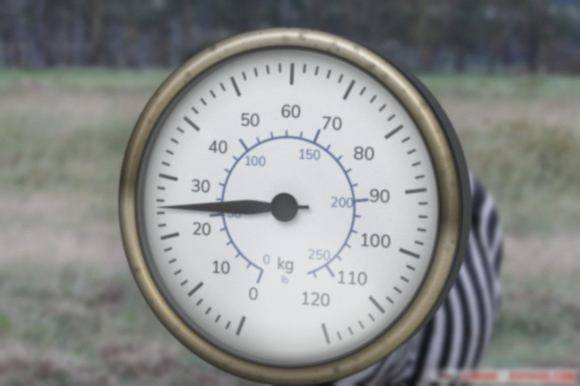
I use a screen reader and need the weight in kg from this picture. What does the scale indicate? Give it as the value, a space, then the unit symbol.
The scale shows 25 kg
